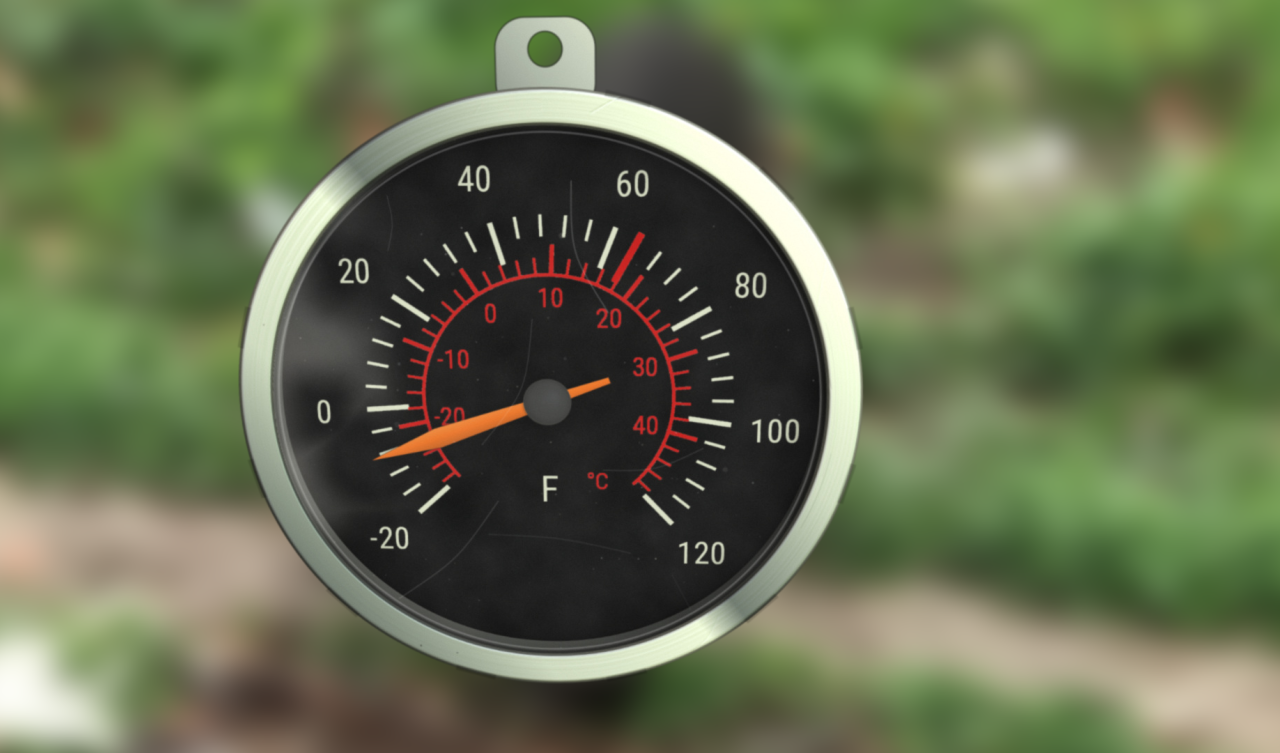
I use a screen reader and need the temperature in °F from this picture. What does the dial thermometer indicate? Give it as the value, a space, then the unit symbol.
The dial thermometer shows -8 °F
